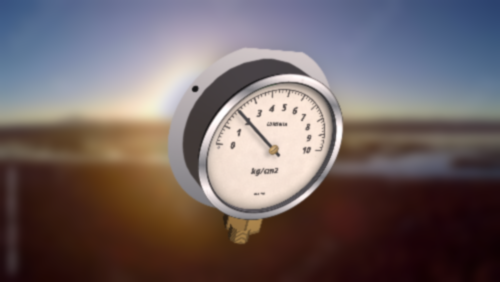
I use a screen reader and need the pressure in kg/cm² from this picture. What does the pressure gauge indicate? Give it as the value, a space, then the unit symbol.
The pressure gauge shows 2 kg/cm²
